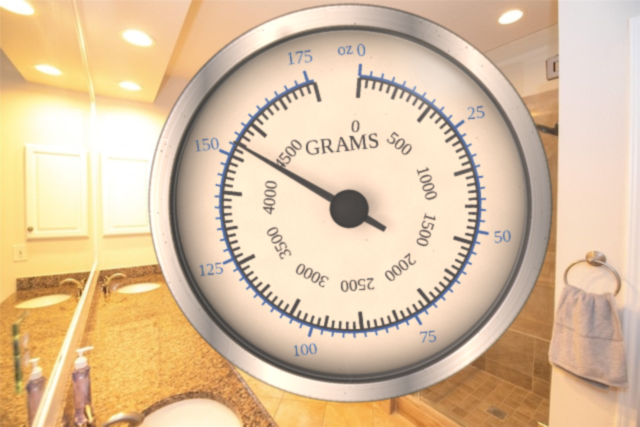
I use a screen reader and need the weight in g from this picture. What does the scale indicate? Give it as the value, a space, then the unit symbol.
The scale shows 4350 g
